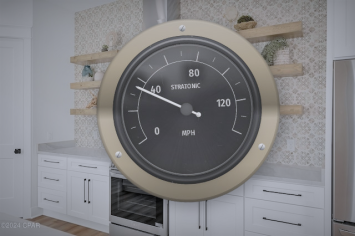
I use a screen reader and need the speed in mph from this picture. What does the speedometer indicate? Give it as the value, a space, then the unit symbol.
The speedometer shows 35 mph
